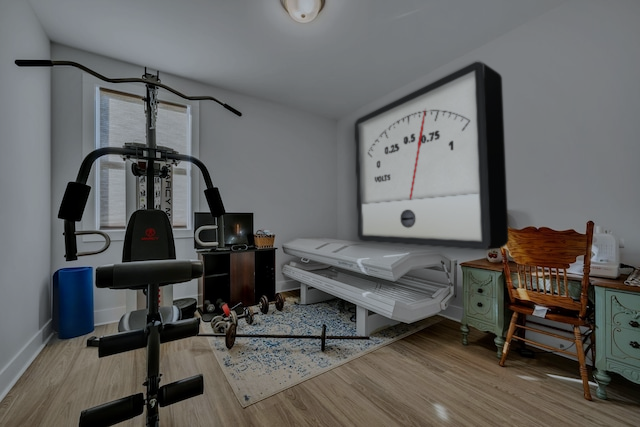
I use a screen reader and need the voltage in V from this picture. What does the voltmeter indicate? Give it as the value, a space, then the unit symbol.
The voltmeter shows 0.65 V
